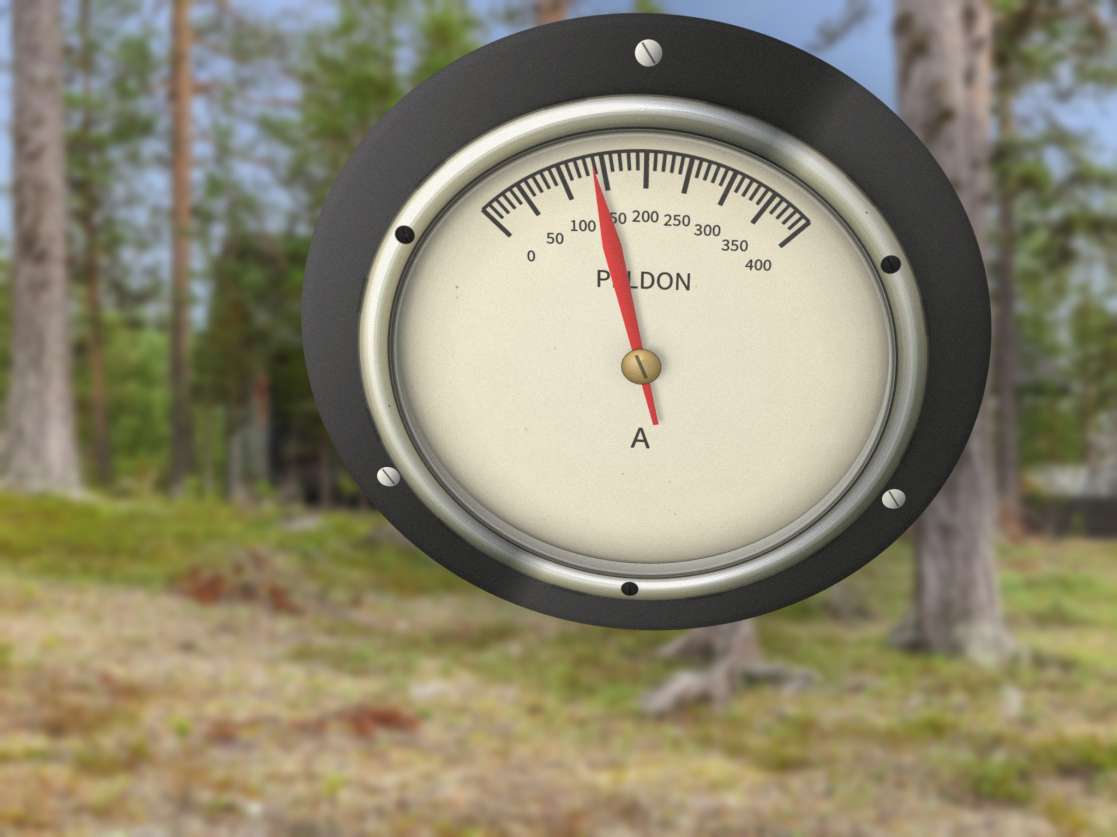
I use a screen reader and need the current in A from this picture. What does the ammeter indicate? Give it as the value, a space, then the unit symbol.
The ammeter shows 140 A
